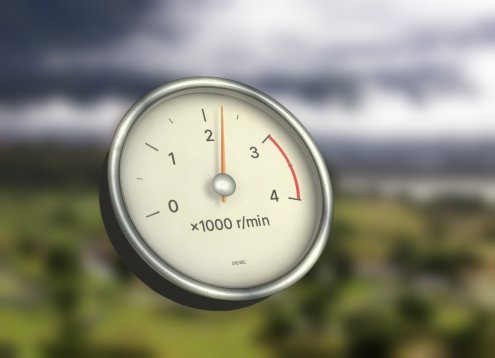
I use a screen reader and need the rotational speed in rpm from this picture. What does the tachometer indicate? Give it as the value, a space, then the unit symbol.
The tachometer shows 2250 rpm
